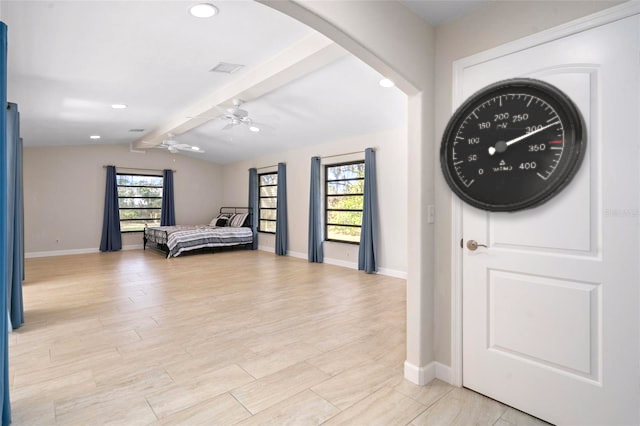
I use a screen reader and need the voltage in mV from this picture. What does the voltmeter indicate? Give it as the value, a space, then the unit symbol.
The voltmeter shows 310 mV
